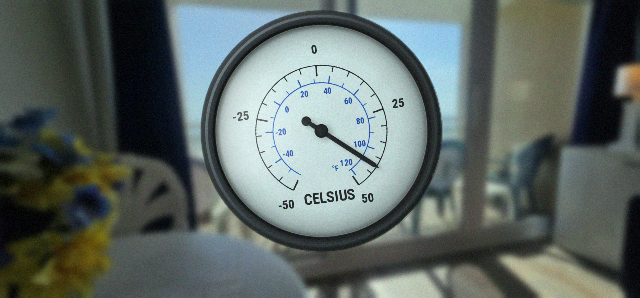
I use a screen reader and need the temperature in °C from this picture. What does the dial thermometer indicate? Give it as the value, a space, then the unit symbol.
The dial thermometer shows 42.5 °C
